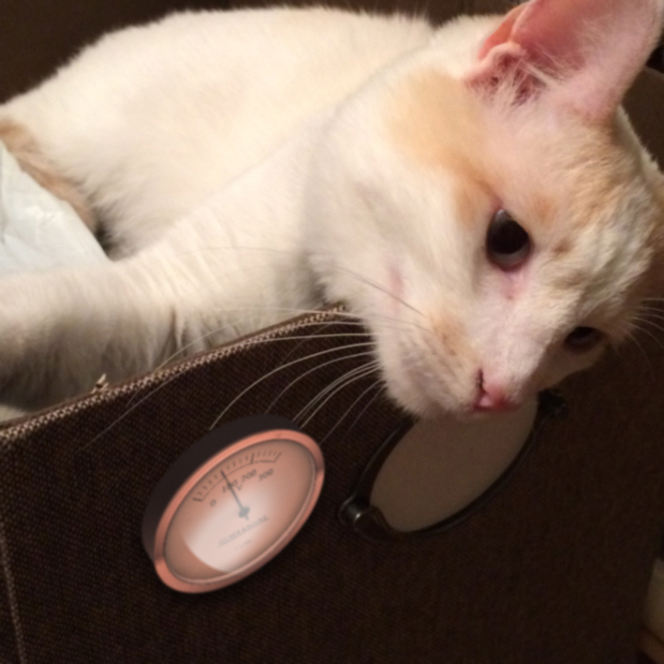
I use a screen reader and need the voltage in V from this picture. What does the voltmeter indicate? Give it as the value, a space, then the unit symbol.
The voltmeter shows 100 V
